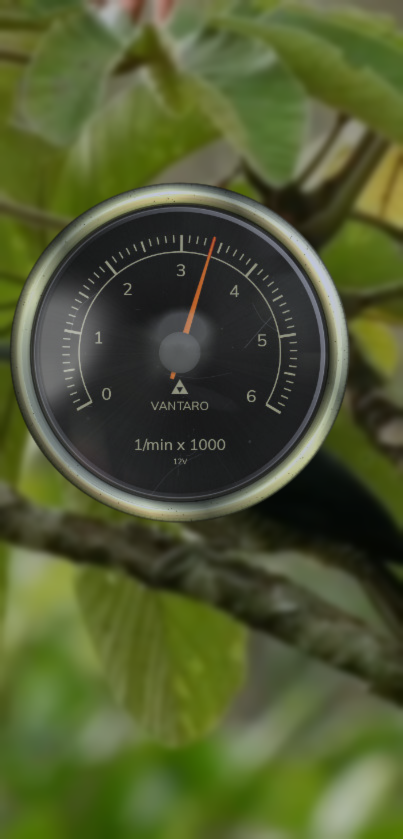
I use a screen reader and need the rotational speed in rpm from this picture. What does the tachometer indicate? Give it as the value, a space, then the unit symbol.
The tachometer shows 3400 rpm
